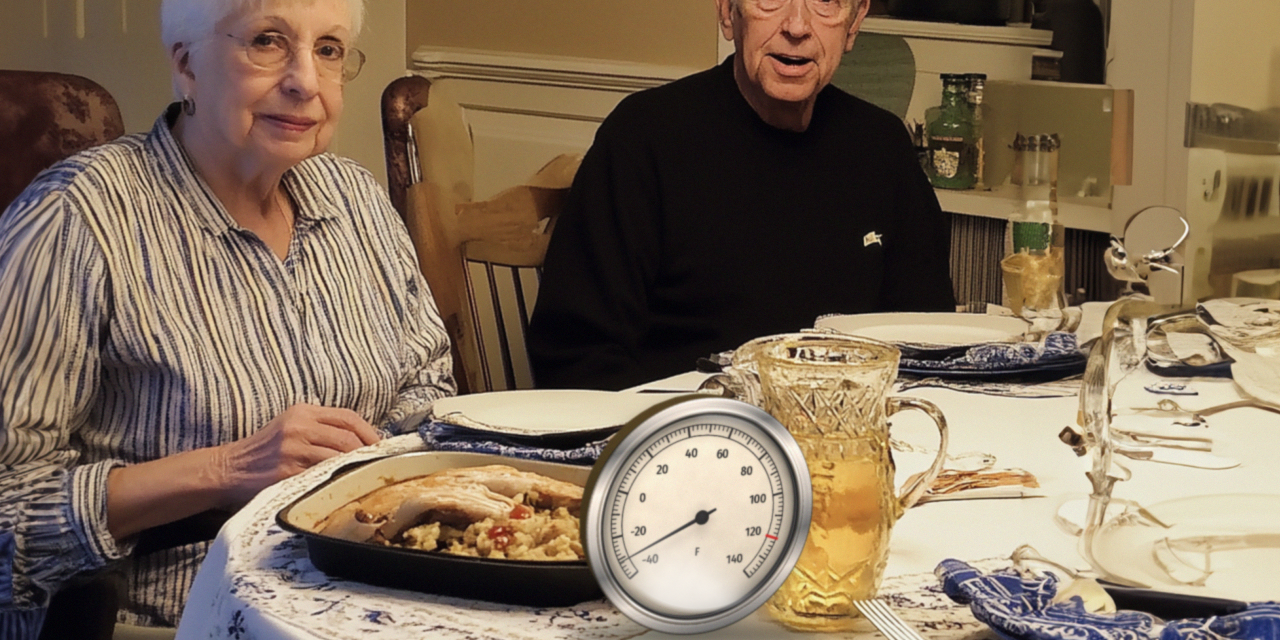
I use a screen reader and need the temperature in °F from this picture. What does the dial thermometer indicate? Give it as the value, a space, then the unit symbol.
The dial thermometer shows -30 °F
